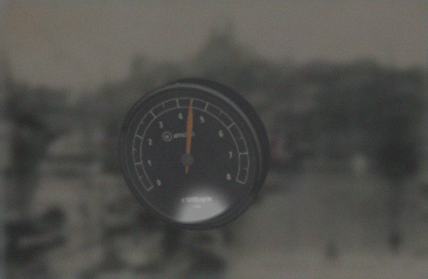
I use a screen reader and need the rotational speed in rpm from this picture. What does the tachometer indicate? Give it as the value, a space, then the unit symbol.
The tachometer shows 4500 rpm
